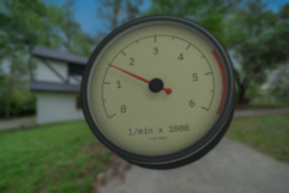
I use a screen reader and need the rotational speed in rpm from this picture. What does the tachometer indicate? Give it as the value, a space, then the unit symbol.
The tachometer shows 1500 rpm
